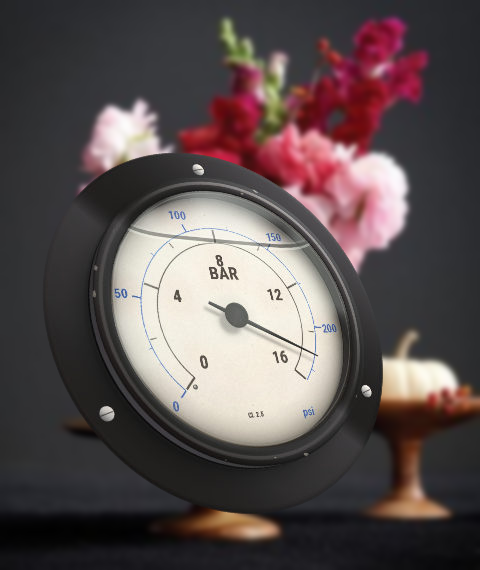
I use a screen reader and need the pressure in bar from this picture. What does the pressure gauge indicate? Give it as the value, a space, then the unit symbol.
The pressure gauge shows 15 bar
